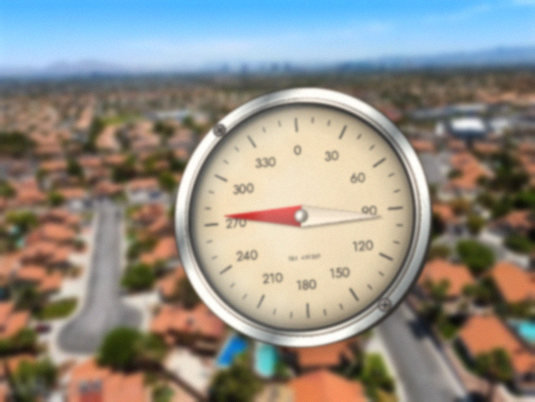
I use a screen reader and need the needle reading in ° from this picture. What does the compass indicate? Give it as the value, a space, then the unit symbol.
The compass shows 275 °
